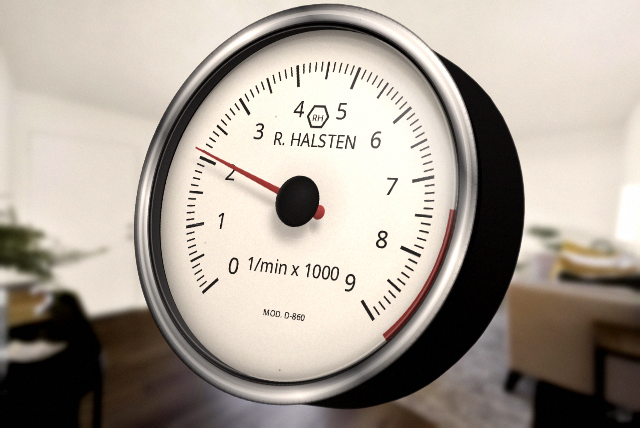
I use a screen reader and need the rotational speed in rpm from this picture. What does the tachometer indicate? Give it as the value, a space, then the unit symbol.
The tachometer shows 2100 rpm
